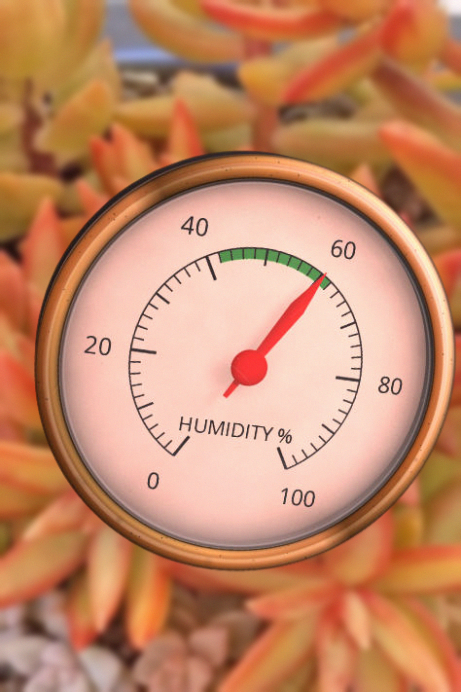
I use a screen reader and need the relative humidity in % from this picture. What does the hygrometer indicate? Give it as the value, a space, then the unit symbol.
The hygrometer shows 60 %
